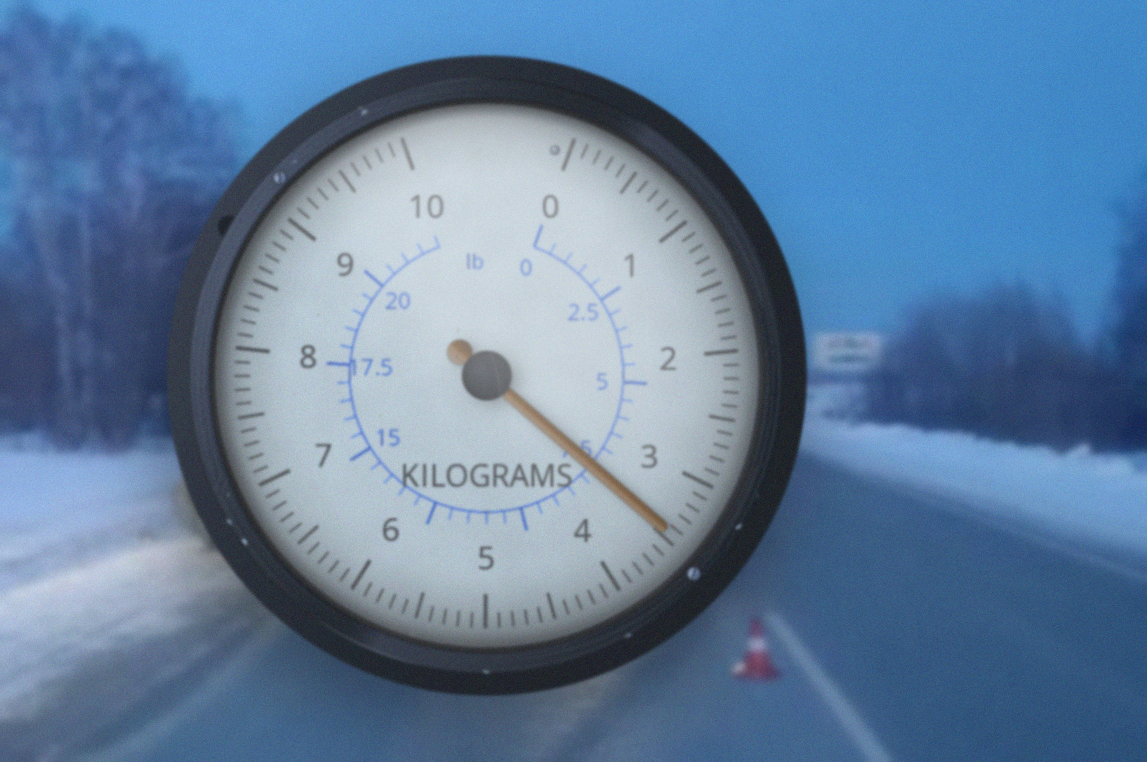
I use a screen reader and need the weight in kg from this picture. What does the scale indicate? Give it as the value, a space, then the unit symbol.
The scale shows 3.45 kg
